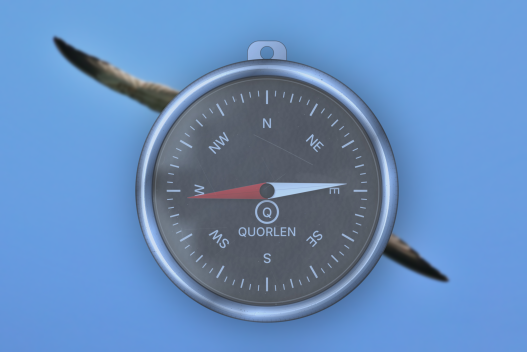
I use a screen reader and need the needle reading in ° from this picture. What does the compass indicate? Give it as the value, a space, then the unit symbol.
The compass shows 265 °
